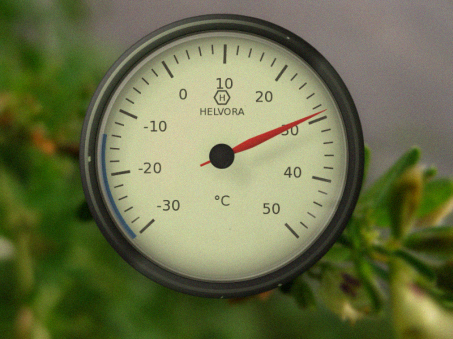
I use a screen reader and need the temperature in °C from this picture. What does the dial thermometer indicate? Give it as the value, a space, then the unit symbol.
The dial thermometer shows 29 °C
